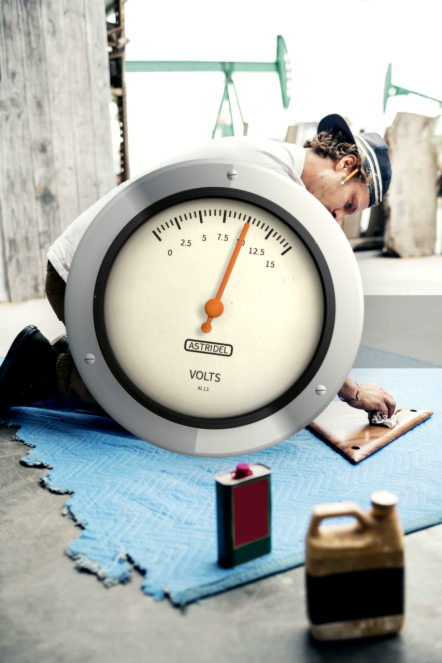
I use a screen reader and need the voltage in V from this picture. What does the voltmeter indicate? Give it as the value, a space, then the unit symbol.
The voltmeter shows 10 V
